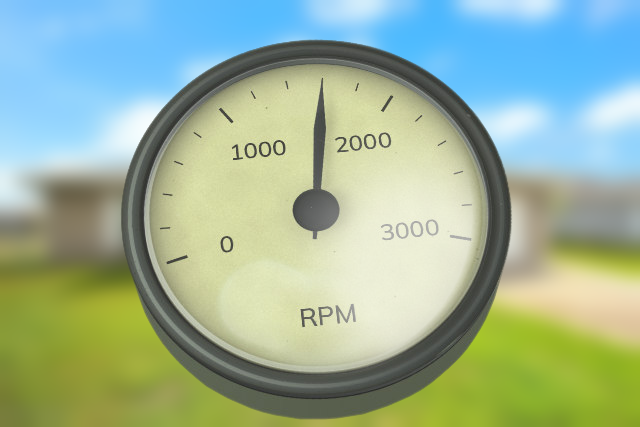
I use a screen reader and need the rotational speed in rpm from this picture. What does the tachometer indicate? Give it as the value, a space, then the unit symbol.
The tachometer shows 1600 rpm
